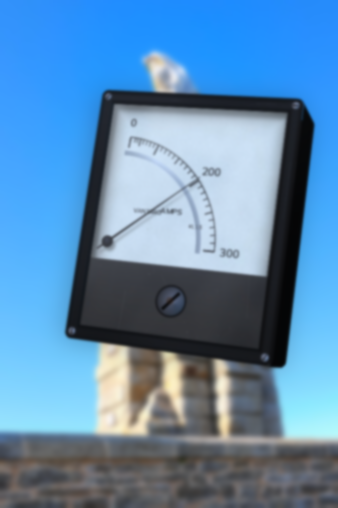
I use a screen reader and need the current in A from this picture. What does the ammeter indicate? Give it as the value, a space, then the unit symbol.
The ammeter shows 200 A
